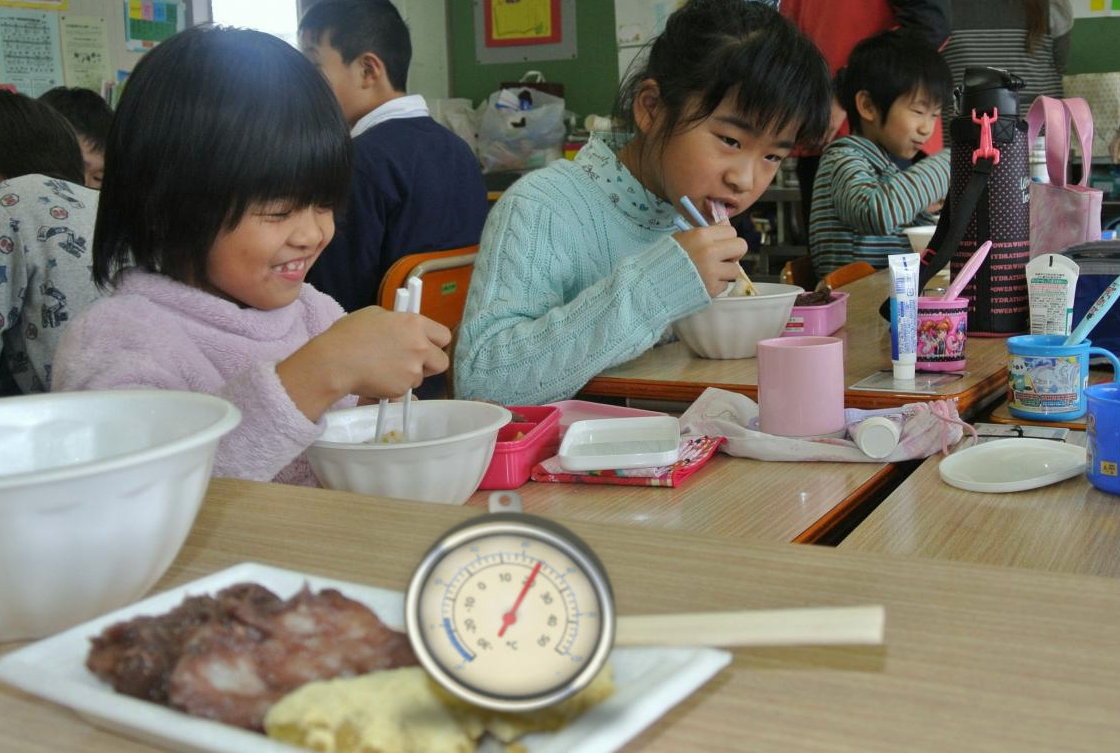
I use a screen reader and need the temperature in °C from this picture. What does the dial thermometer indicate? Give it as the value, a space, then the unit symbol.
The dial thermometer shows 20 °C
